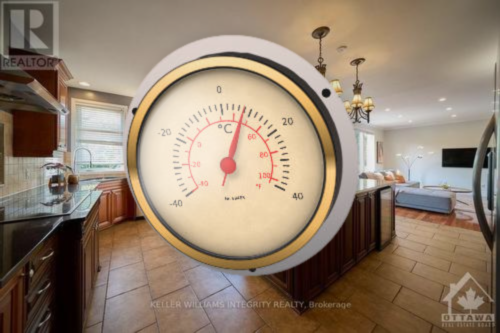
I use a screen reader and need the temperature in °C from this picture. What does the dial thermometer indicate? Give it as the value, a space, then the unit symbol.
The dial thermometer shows 8 °C
